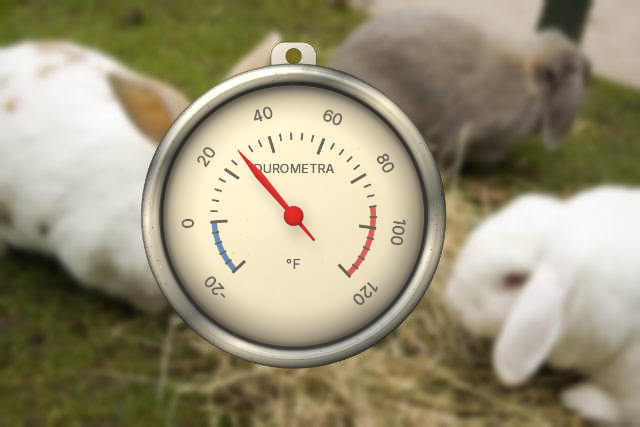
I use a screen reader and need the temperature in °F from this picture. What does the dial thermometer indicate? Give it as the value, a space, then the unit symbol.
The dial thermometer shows 28 °F
